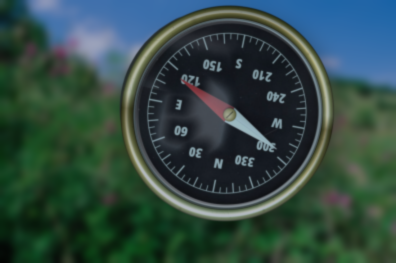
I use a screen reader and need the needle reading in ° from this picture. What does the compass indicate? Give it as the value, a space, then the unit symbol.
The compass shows 115 °
